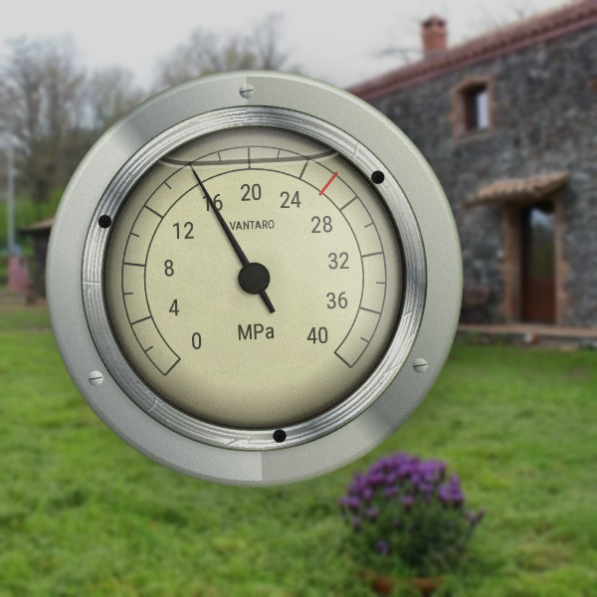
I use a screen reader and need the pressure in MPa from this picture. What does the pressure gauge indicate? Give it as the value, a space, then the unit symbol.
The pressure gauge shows 16 MPa
